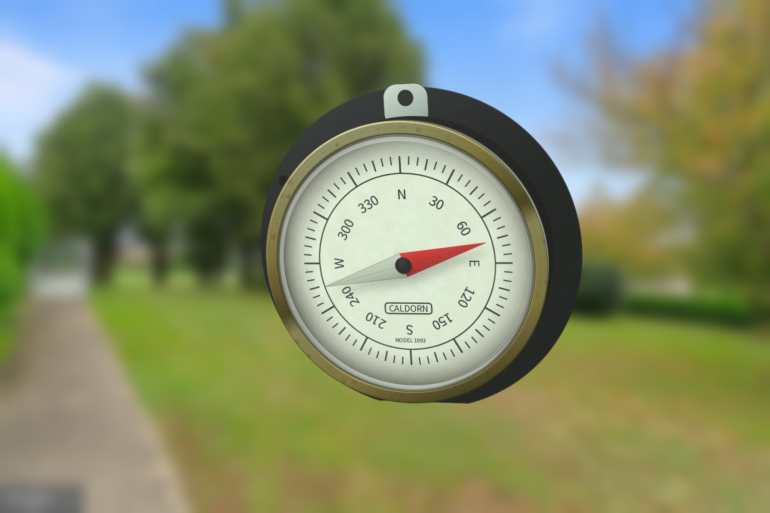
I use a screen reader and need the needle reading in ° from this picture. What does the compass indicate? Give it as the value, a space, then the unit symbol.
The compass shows 75 °
